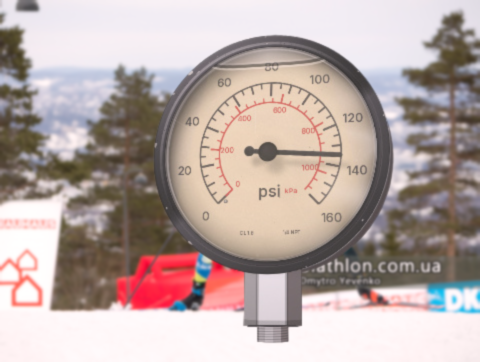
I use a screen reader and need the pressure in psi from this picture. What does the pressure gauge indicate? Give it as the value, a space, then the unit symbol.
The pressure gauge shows 135 psi
